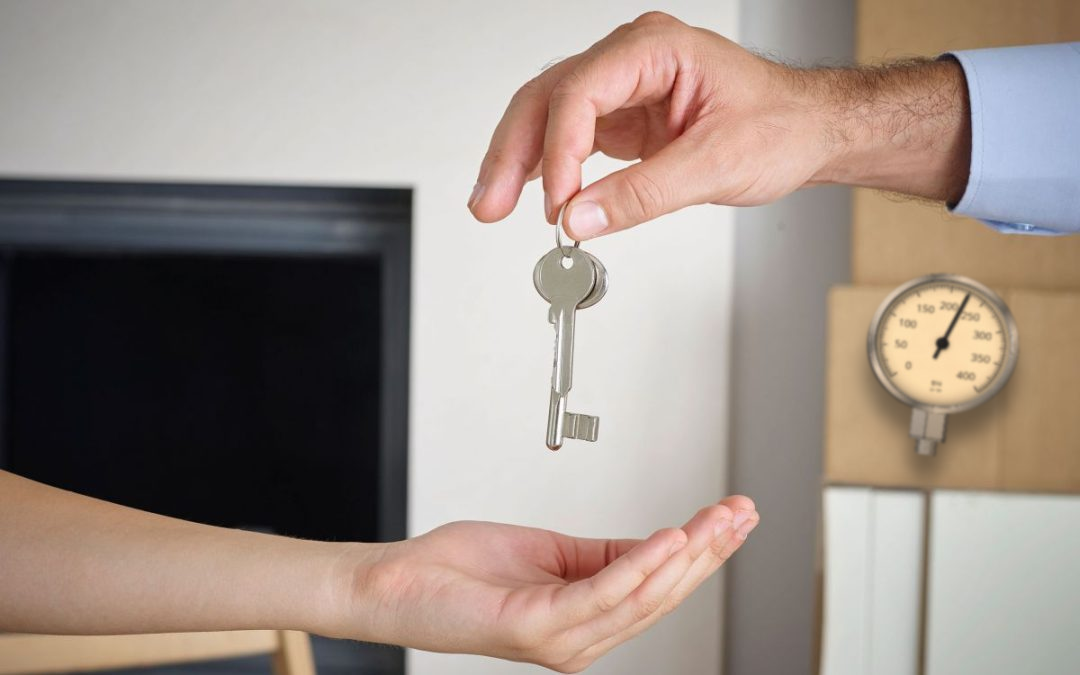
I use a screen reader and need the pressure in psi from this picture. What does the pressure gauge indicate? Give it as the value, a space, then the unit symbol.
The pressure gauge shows 225 psi
